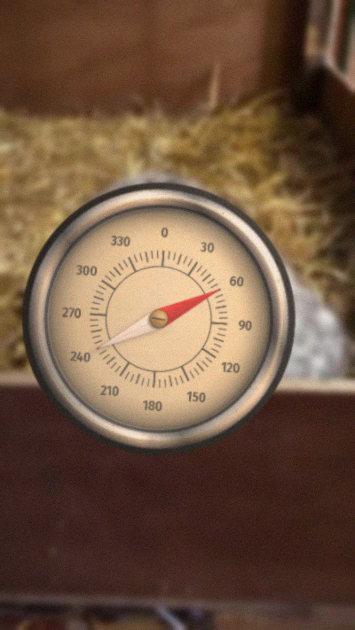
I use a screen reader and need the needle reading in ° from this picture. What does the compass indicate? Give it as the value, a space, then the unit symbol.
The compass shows 60 °
